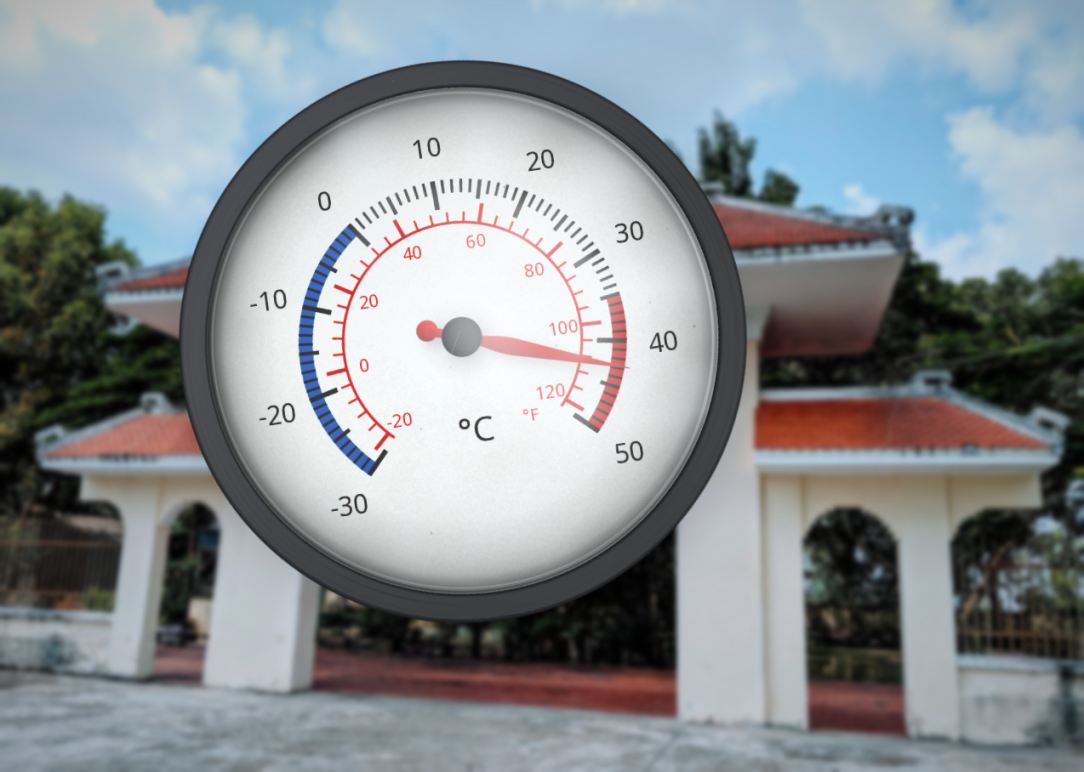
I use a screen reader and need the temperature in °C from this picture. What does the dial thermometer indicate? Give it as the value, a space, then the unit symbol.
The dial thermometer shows 43 °C
